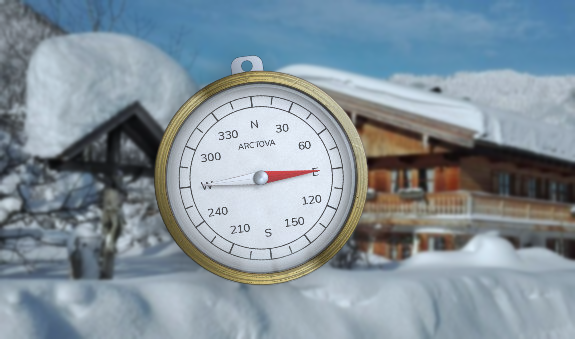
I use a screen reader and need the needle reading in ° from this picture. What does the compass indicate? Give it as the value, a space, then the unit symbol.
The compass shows 90 °
